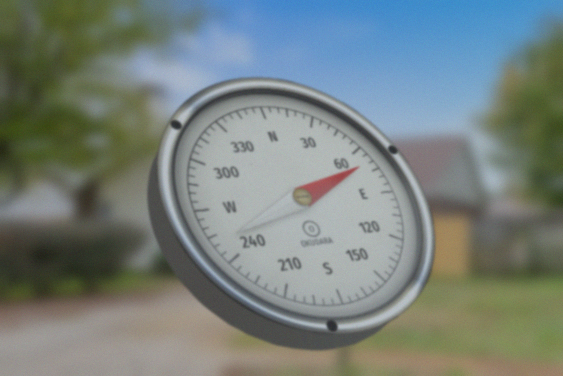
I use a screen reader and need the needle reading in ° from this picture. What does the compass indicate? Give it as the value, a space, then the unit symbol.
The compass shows 70 °
